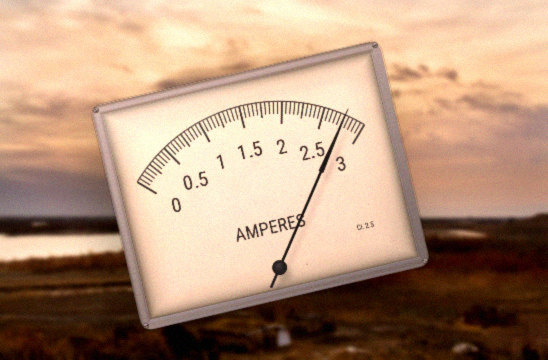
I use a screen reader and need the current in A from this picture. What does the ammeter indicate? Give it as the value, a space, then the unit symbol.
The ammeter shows 2.75 A
